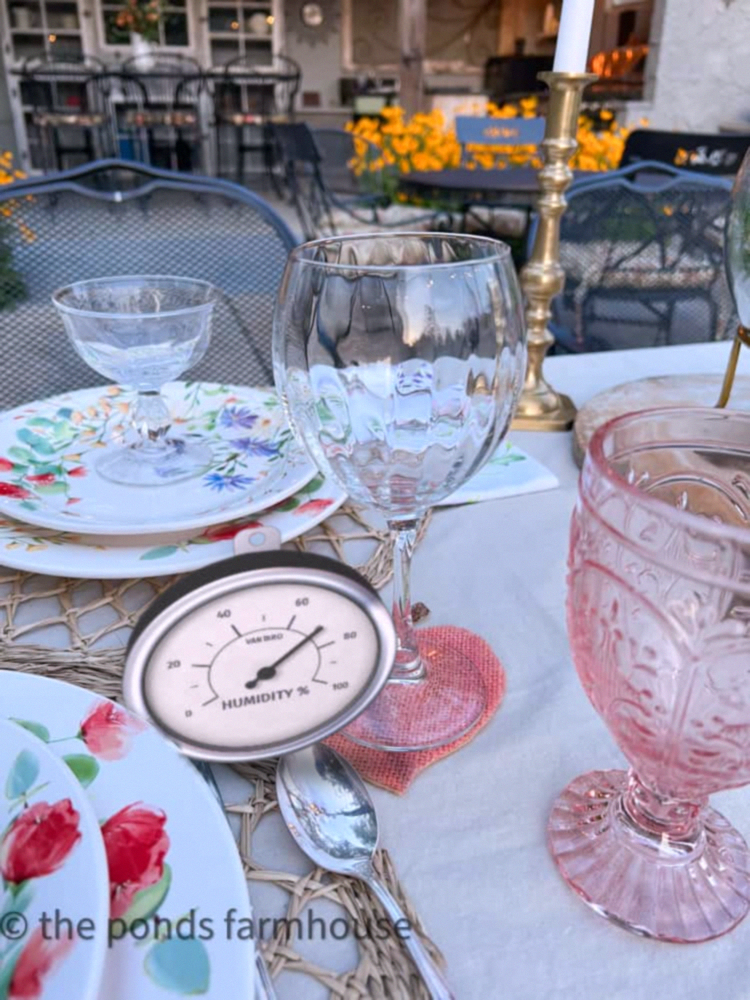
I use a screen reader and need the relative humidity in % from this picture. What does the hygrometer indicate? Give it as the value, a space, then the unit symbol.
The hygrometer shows 70 %
